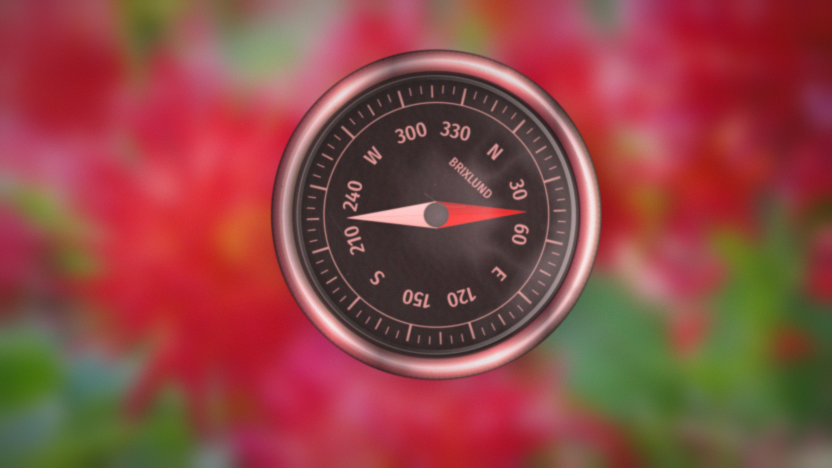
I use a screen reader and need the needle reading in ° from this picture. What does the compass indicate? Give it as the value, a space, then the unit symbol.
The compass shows 45 °
